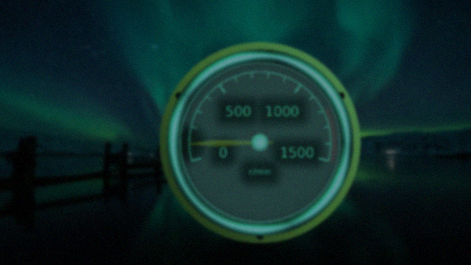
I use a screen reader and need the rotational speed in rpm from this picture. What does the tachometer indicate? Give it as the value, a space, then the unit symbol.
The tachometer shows 100 rpm
